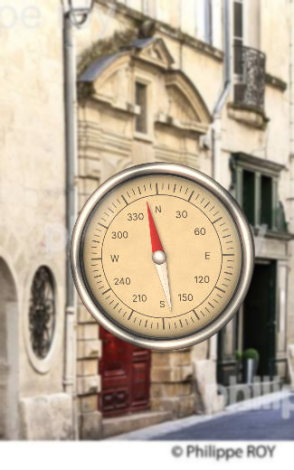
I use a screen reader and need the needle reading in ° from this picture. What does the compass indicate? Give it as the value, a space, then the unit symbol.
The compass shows 350 °
